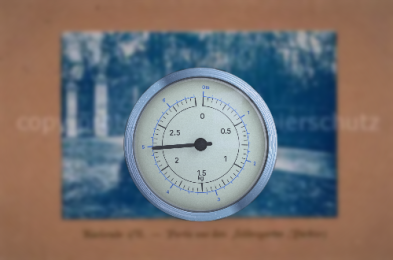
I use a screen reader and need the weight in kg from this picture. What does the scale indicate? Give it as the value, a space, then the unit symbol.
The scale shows 2.25 kg
